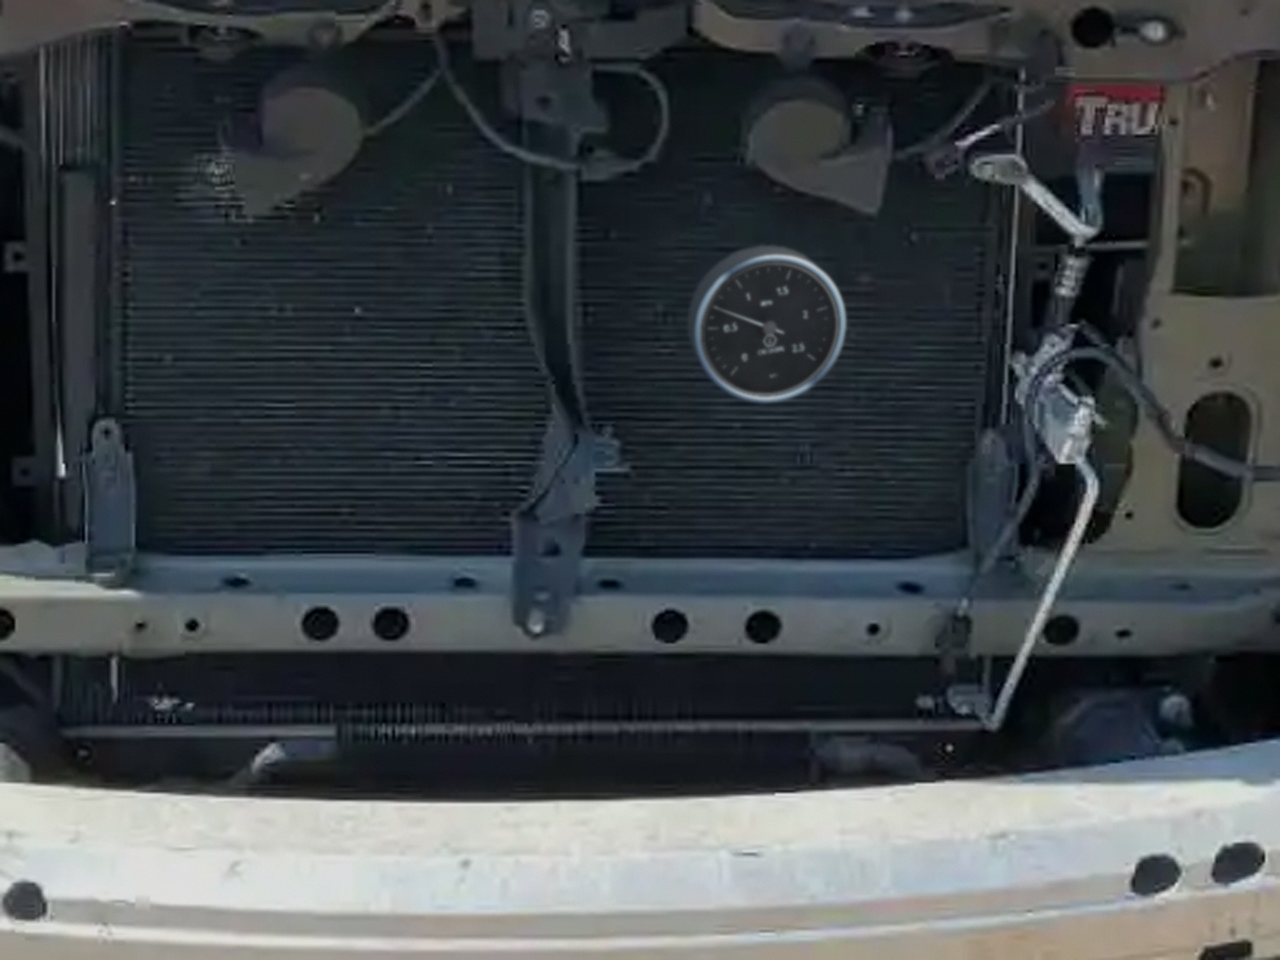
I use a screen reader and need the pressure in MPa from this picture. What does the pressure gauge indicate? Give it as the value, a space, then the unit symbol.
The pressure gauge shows 0.7 MPa
